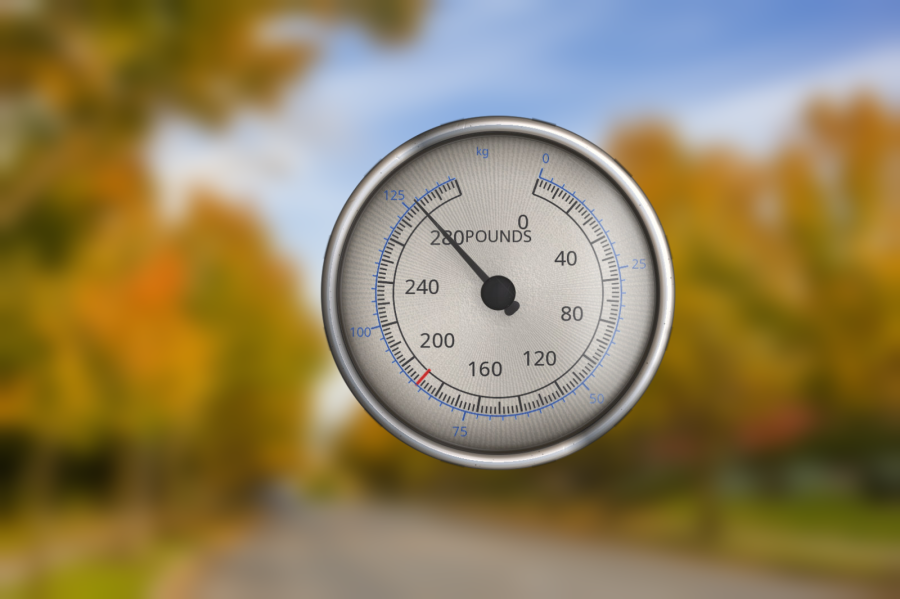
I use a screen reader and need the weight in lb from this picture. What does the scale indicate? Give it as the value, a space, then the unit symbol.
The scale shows 280 lb
